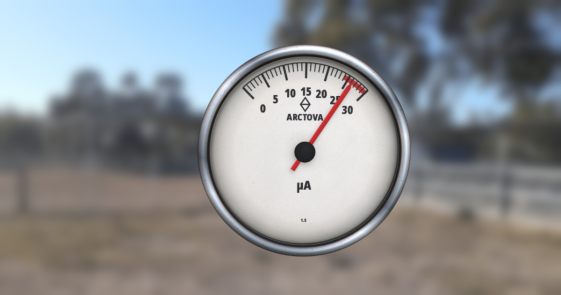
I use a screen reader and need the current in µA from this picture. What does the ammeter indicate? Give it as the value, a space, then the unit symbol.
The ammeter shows 26 µA
